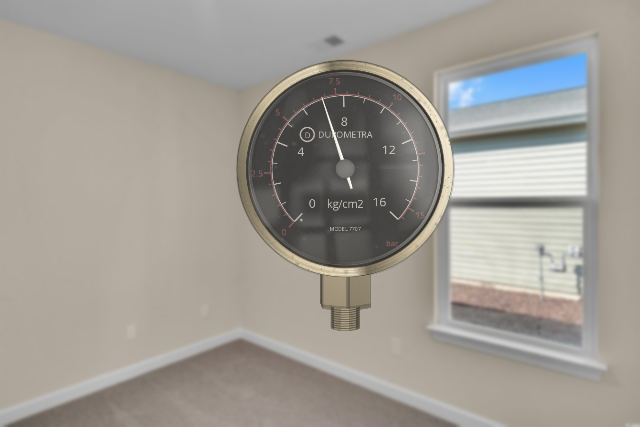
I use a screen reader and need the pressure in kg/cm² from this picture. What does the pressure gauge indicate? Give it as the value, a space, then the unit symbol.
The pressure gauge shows 7 kg/cm²
